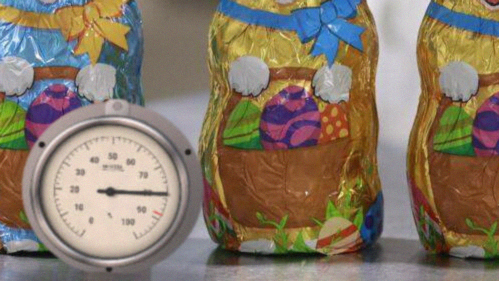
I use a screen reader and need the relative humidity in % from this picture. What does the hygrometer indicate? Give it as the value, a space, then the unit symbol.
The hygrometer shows 80 %
